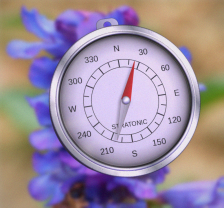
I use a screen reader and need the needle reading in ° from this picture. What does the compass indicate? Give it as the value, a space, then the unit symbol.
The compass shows 22.5 °
